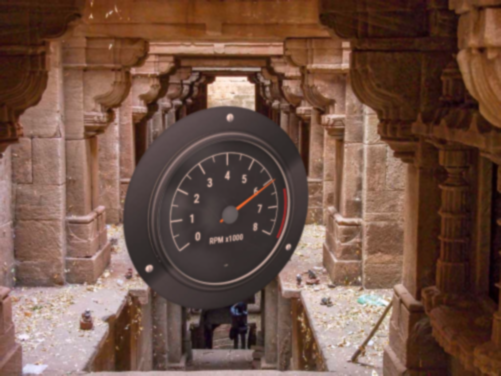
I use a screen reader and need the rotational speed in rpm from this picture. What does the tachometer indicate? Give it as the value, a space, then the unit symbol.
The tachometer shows 6000 rpm
